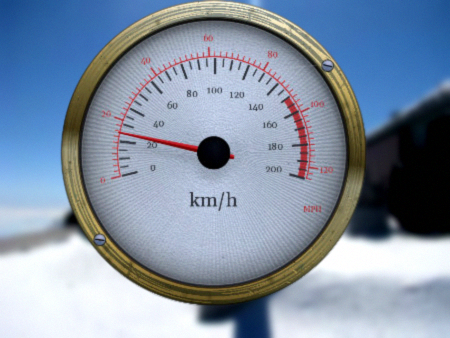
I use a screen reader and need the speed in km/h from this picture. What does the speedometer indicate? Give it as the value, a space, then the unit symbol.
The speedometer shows 25 km/h
